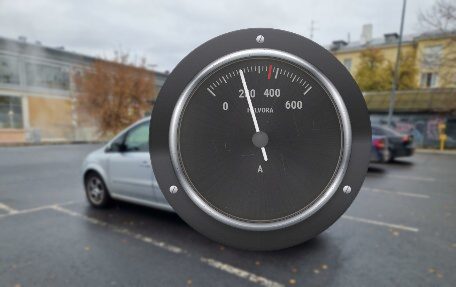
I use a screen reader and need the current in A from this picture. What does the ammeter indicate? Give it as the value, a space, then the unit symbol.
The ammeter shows 200 A
